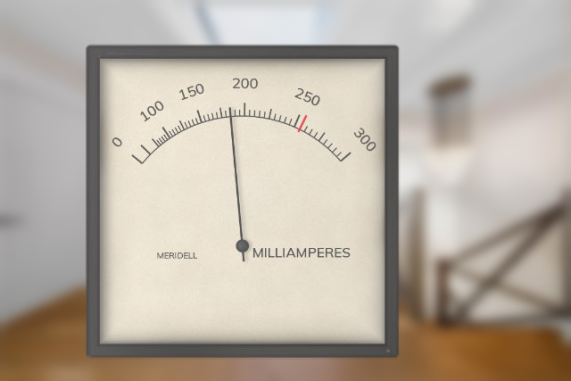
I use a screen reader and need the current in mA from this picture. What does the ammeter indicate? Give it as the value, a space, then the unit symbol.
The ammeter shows 185 mA
